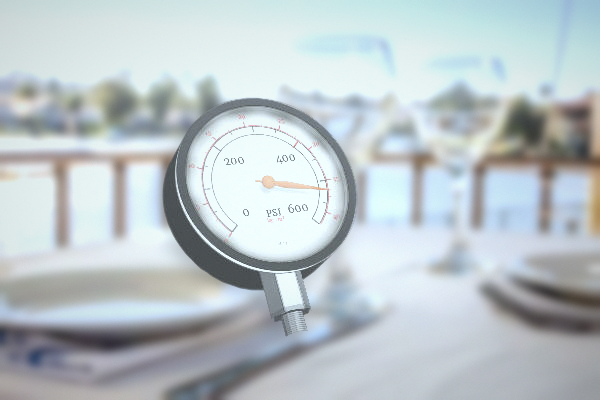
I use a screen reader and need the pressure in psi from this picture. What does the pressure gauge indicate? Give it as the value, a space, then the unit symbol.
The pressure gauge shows 525 psi
